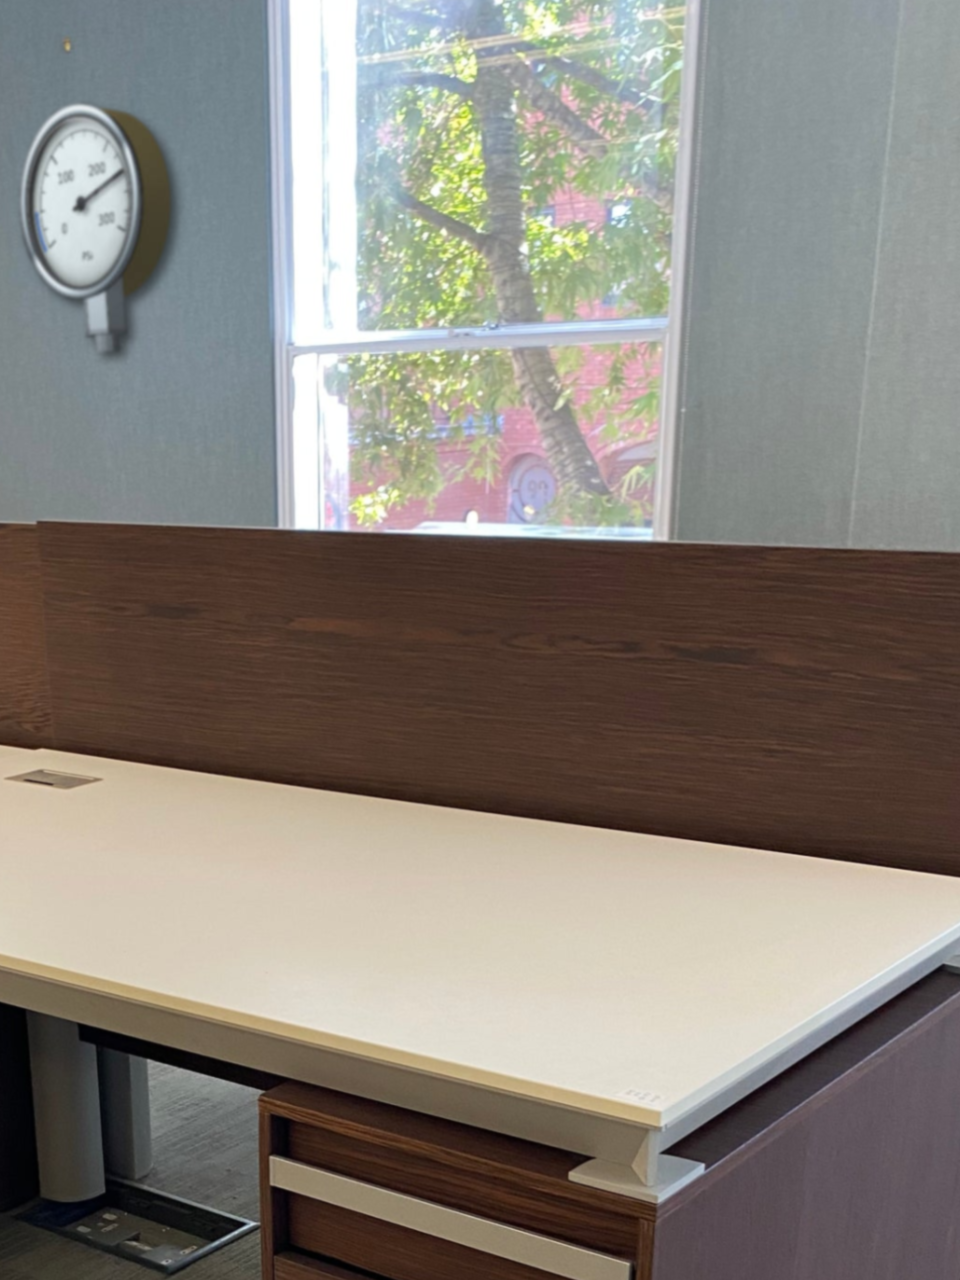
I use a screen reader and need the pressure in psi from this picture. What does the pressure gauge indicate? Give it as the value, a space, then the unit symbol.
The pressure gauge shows 240 psi
